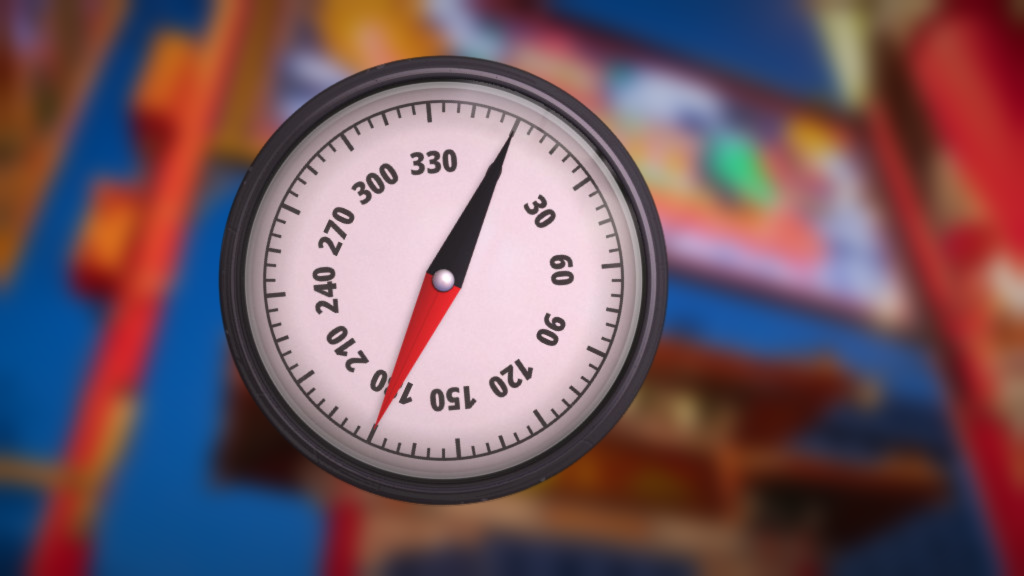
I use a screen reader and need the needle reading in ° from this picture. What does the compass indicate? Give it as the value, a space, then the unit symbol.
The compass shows 180 °
